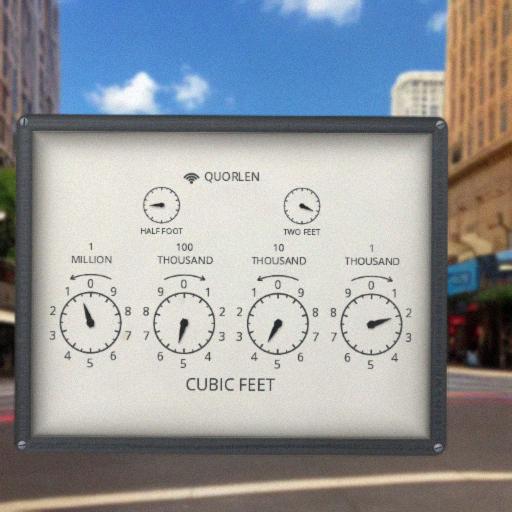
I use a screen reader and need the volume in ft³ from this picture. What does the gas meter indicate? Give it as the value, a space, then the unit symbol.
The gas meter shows 54200 ft³
